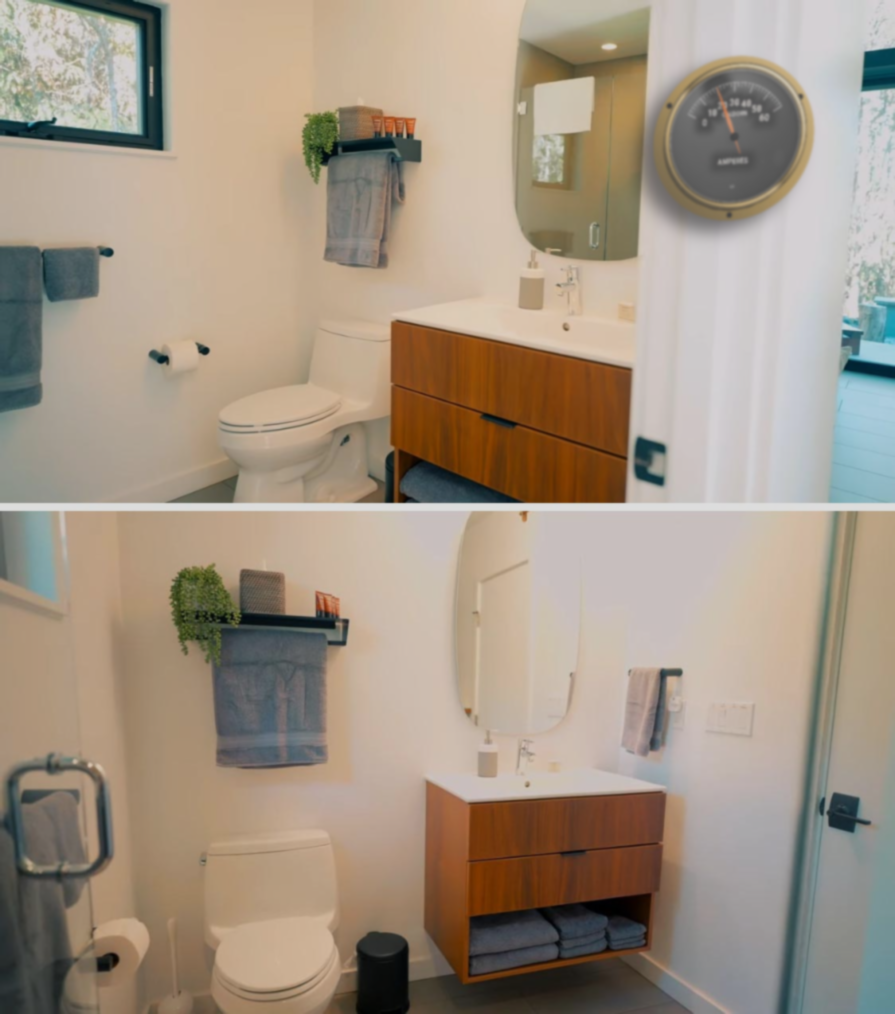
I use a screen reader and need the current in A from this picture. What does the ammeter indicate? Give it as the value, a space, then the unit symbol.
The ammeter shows 20 A
